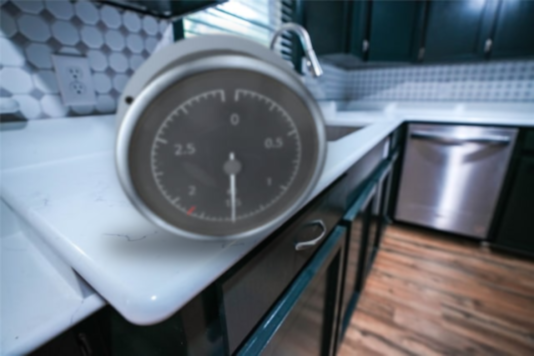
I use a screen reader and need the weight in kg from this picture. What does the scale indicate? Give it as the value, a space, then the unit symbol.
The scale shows 1.5 kg
